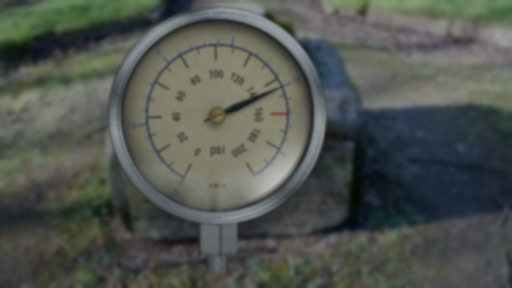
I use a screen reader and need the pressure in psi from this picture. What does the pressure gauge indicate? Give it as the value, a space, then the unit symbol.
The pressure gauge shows 145 psi
